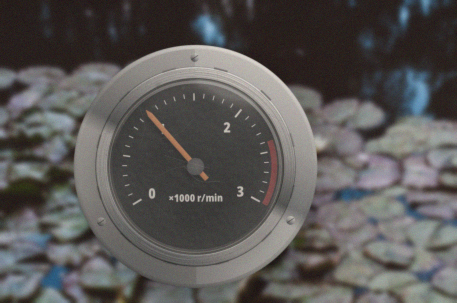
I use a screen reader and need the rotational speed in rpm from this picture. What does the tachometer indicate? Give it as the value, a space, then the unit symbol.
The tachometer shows 1000 rpm
